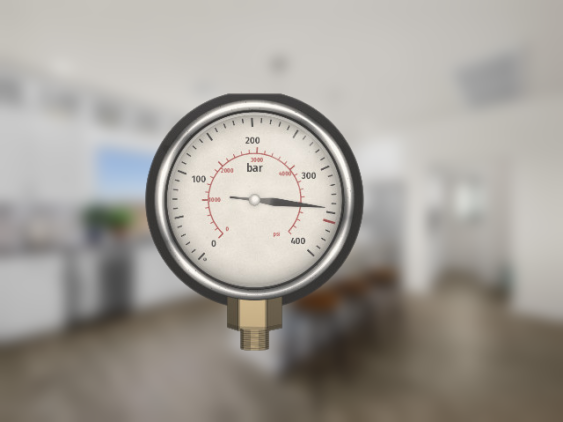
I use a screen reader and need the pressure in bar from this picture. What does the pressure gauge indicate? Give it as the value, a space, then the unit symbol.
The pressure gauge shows 345 bar
